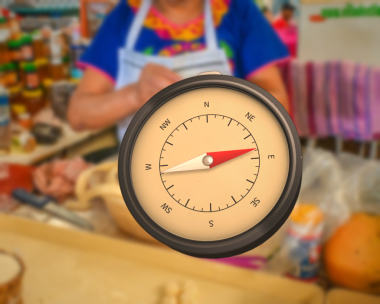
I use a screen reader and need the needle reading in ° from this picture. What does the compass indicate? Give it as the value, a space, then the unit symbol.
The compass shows 80 °
